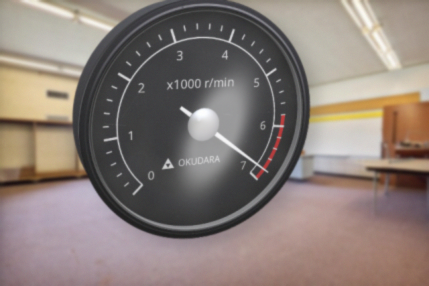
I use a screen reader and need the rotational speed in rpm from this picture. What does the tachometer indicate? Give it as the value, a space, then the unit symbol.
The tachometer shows 6800 rpm
